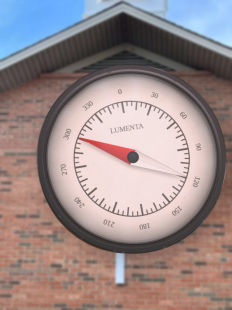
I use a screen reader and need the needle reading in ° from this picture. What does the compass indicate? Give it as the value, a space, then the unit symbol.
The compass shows 300 °
